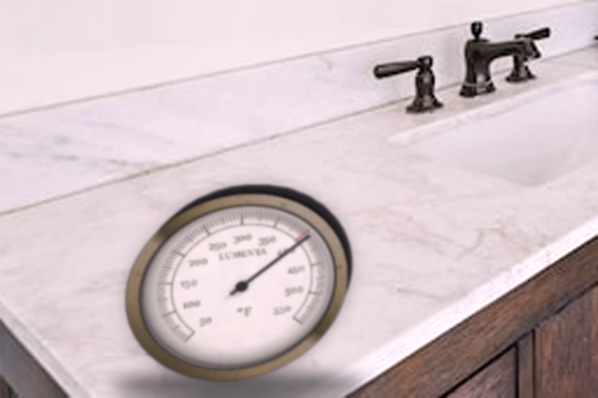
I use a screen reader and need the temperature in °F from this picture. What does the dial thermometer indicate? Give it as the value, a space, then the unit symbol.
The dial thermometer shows 400 °F
